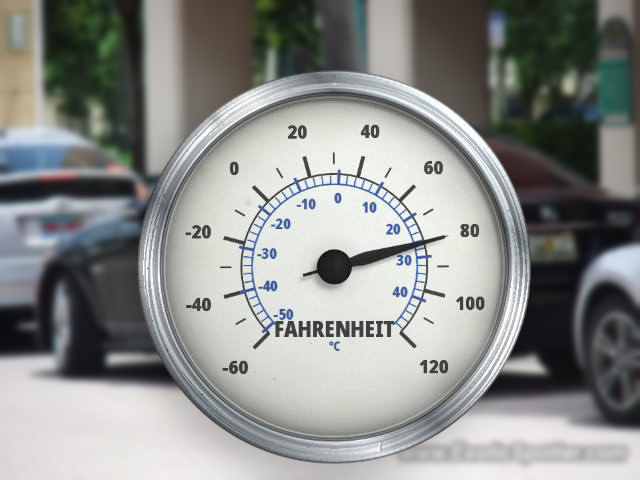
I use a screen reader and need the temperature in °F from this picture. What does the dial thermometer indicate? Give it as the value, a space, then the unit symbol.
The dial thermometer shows 80 °F
